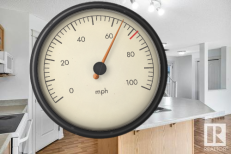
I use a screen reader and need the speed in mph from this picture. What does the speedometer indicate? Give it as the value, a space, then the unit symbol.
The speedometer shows 64 mph
